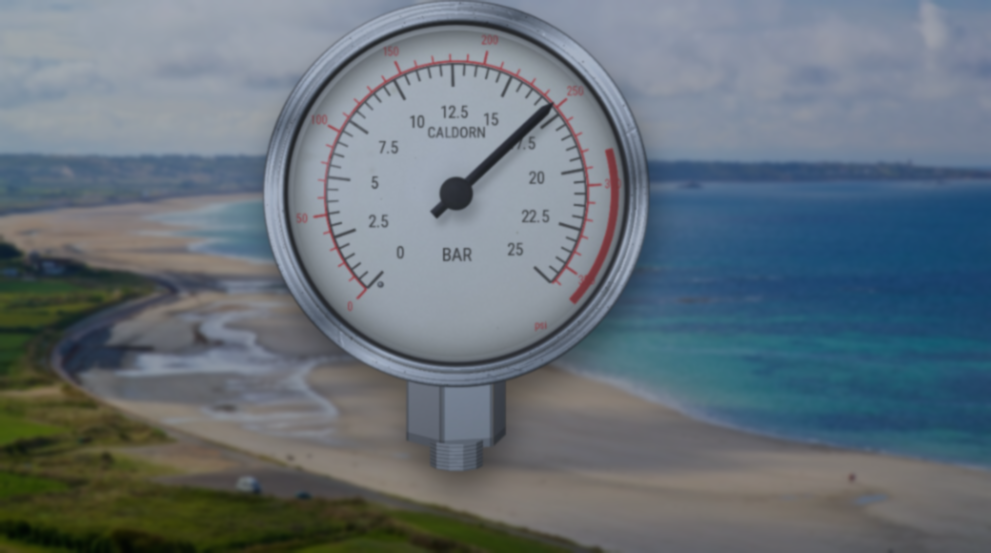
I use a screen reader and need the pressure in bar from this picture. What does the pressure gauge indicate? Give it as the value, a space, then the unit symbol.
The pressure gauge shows 17 bar
